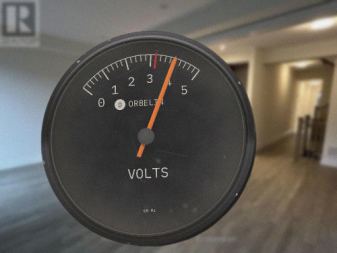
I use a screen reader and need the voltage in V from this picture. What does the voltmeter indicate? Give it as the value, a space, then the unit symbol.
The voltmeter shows 4 V
